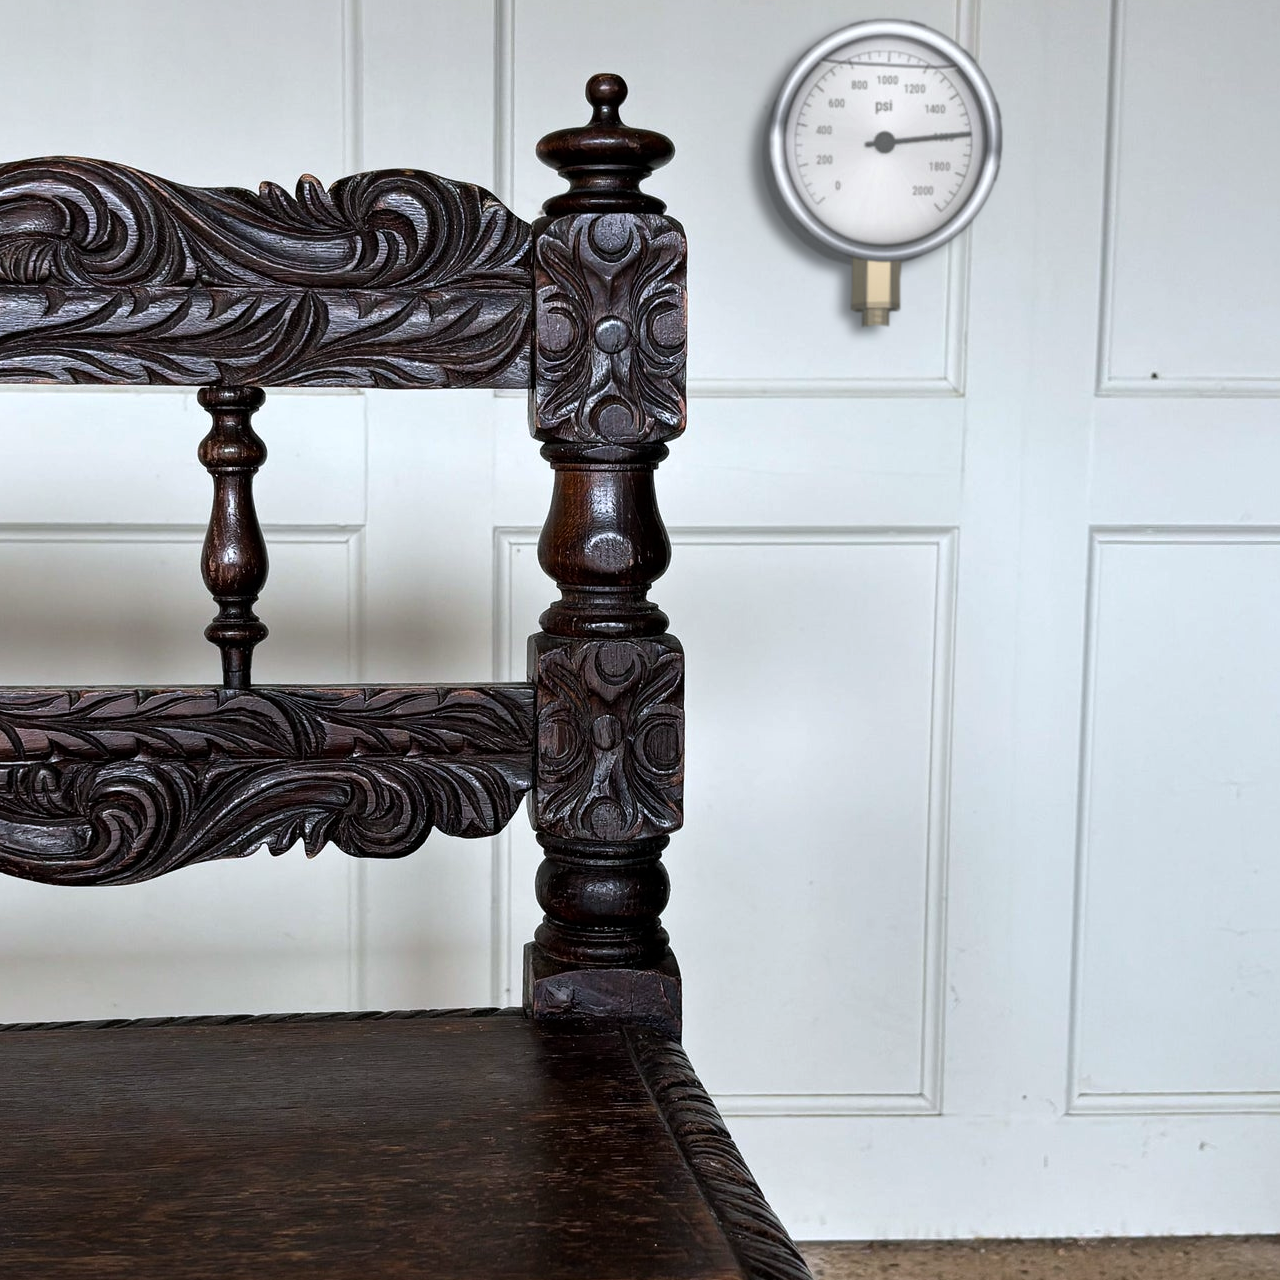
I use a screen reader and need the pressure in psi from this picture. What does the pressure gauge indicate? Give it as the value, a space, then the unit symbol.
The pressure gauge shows 1600 psi
